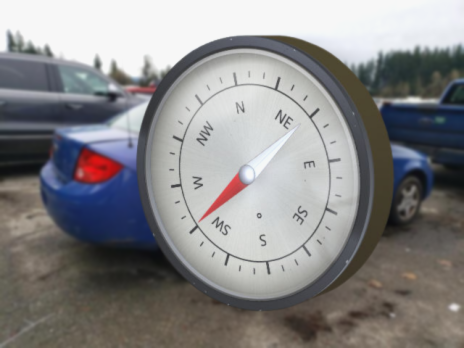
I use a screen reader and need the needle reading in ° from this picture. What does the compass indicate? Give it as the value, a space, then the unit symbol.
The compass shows 240 °
